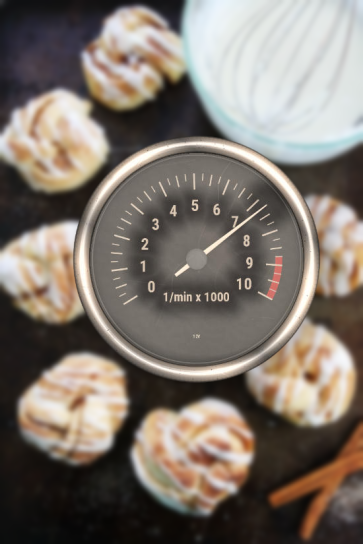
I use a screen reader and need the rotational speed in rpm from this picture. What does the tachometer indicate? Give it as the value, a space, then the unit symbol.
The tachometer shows 7250 rpm
